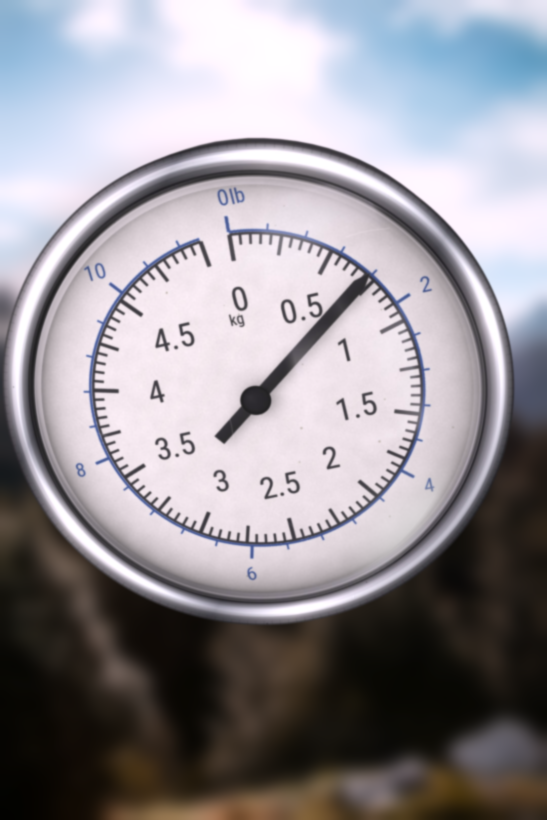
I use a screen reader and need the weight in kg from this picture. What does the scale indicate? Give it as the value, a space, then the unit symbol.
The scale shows 0.7 kg
